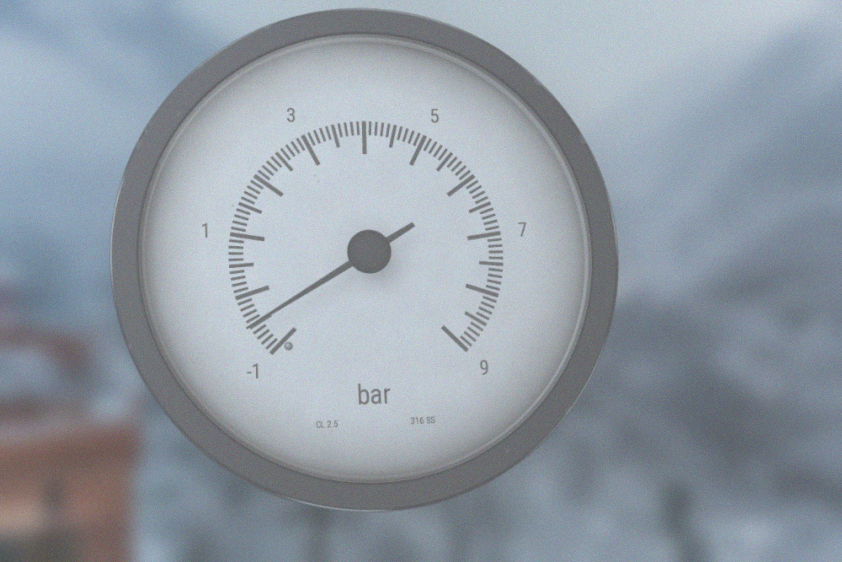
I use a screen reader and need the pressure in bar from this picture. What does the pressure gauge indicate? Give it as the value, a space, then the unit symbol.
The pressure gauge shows -0.5 bar
